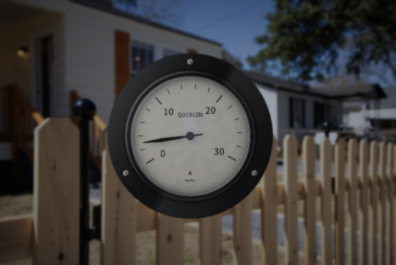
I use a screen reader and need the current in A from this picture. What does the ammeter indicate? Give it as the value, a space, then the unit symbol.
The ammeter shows 3 A
